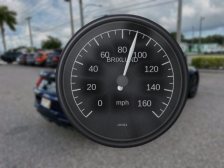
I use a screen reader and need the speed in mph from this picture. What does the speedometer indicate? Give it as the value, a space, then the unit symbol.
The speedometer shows 90 mph
